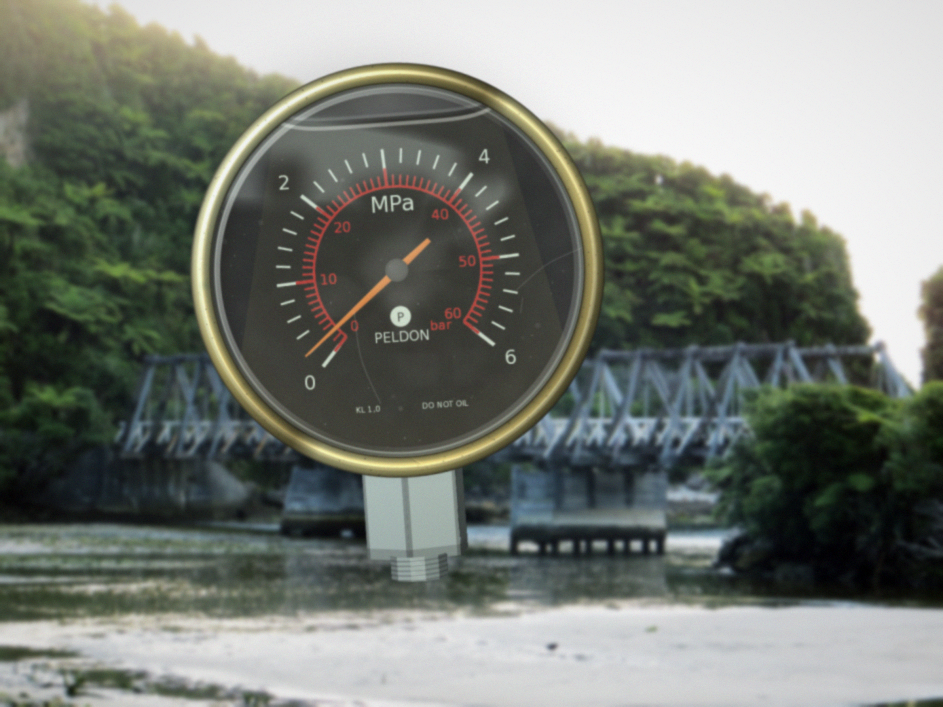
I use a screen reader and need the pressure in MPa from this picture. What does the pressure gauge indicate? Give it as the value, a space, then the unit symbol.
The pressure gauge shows 0.2 MPa
